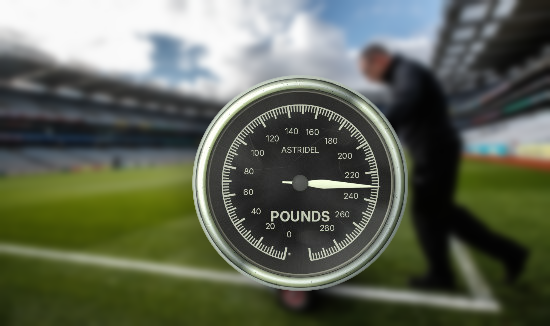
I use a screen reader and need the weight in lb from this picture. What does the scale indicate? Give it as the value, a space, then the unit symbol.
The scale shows 230 lb
